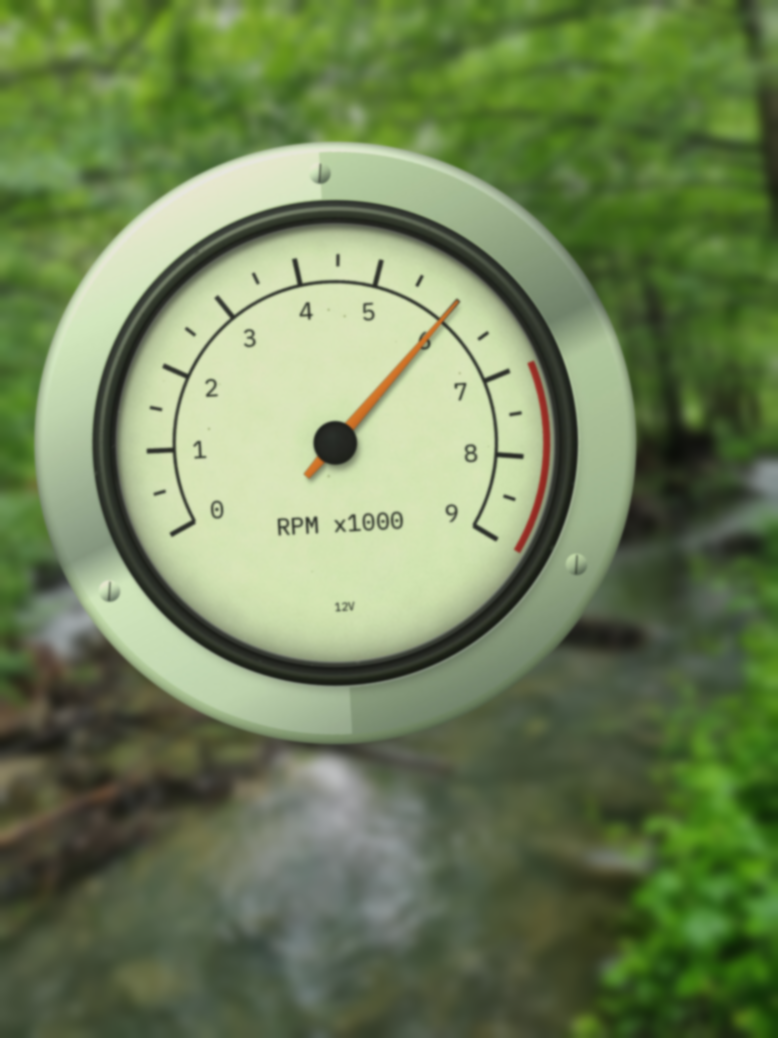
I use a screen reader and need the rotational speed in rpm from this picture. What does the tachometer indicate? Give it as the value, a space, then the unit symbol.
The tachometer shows 6000 rpm
